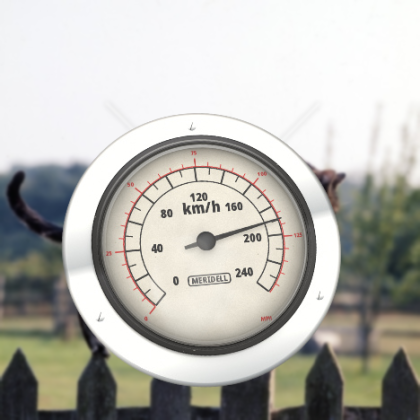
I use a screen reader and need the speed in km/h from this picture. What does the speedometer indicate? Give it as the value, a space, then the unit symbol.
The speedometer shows 190 km/h
